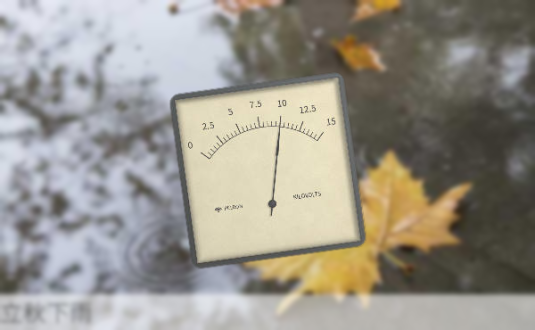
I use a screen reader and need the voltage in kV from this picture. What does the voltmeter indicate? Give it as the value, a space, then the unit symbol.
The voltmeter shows 10 kV
